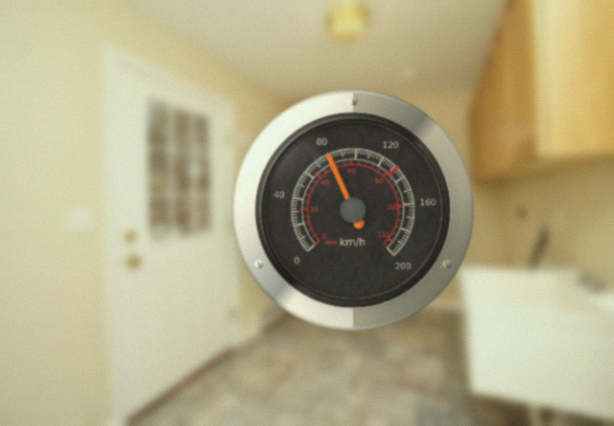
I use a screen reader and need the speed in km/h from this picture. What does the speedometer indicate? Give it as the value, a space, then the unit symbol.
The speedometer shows 80 km/h
